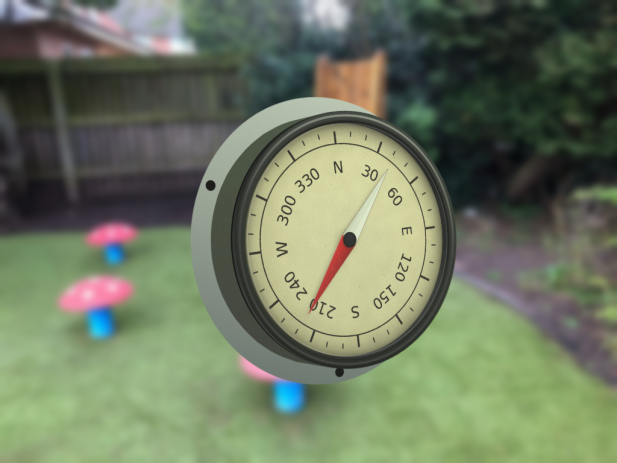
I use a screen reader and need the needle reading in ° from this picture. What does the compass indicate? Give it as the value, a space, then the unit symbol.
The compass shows 220 °
